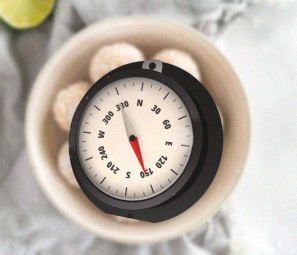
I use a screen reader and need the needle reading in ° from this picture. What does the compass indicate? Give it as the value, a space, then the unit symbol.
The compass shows 150 °
